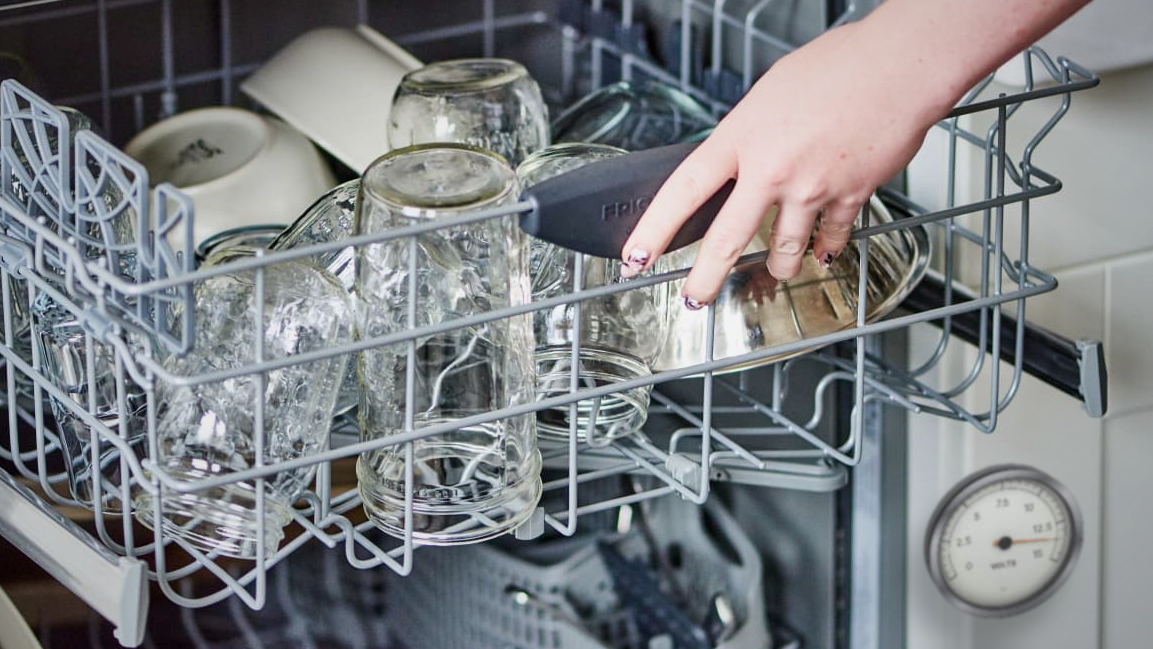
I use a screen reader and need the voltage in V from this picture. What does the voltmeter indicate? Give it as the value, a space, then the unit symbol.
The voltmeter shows 13.5 V
